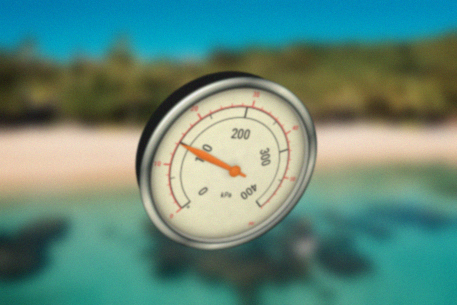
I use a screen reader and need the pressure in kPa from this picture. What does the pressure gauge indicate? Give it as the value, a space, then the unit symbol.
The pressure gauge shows 100 kPa
